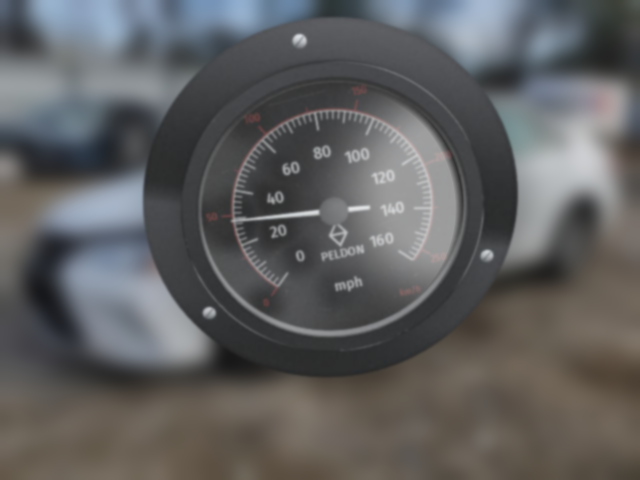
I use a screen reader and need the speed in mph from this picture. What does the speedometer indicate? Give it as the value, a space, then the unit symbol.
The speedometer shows 30 mph
